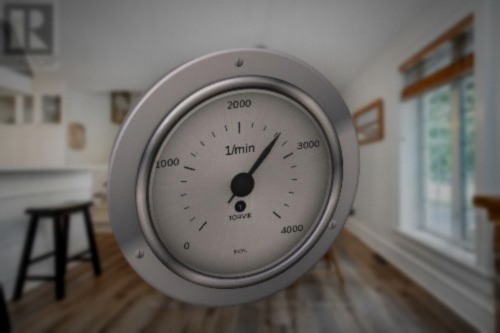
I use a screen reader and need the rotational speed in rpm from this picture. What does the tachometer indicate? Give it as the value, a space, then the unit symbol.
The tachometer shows 2600 rpm
